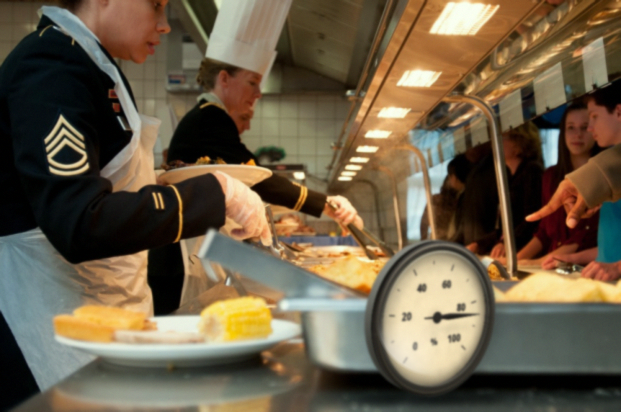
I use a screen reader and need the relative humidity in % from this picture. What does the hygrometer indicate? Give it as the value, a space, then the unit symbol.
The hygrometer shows 85 %
